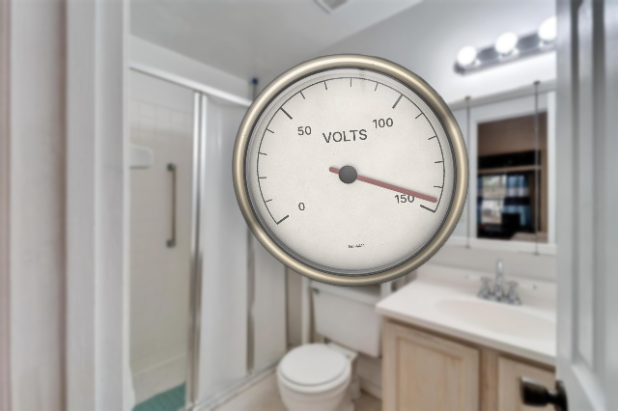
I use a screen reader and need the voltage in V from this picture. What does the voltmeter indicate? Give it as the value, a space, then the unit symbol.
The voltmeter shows 145 V
